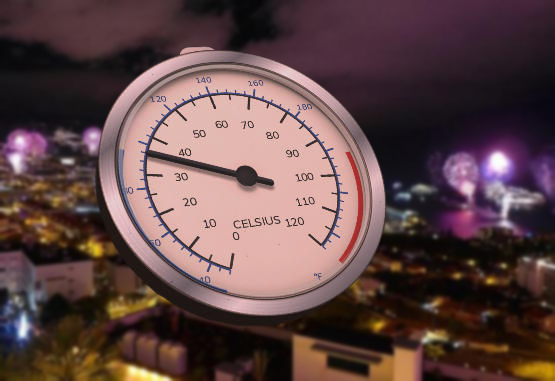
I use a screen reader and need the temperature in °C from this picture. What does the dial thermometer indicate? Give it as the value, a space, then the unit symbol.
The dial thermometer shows 35 °C
